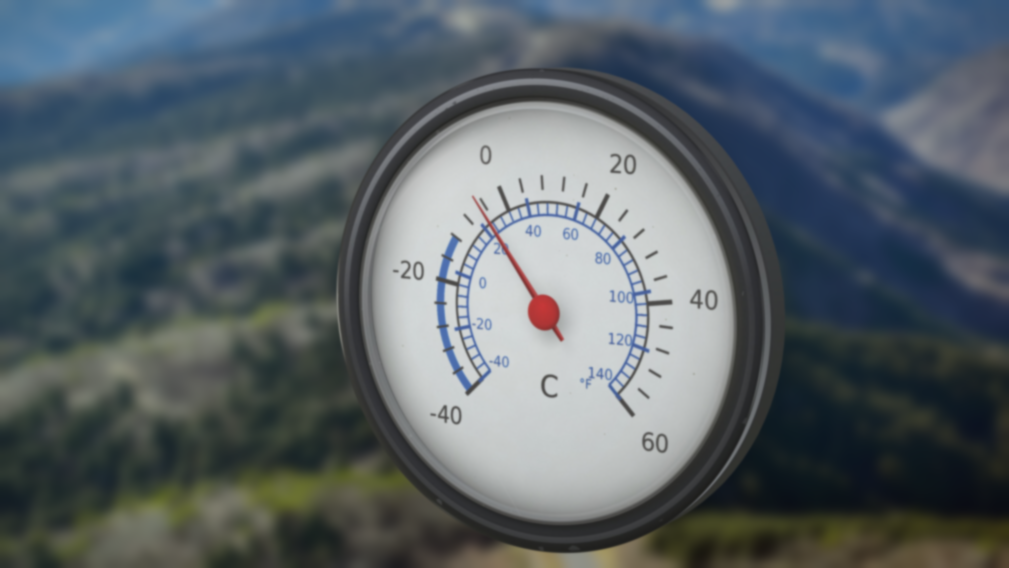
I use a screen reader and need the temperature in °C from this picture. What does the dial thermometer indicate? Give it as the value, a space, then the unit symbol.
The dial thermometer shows -4 °C
